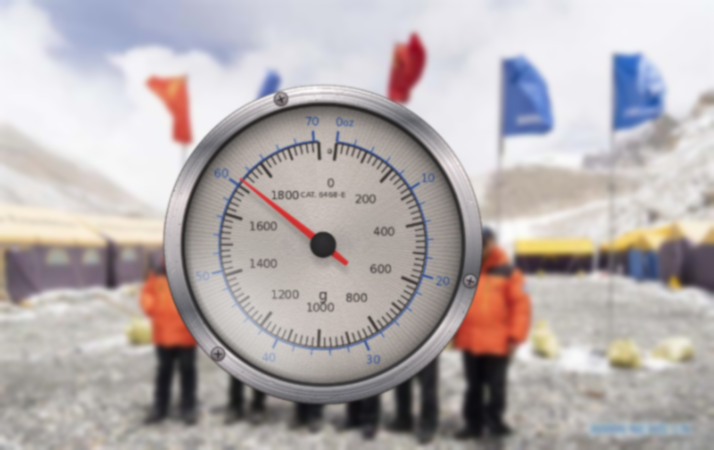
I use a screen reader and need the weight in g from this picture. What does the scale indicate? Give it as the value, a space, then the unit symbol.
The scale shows 1720 g
